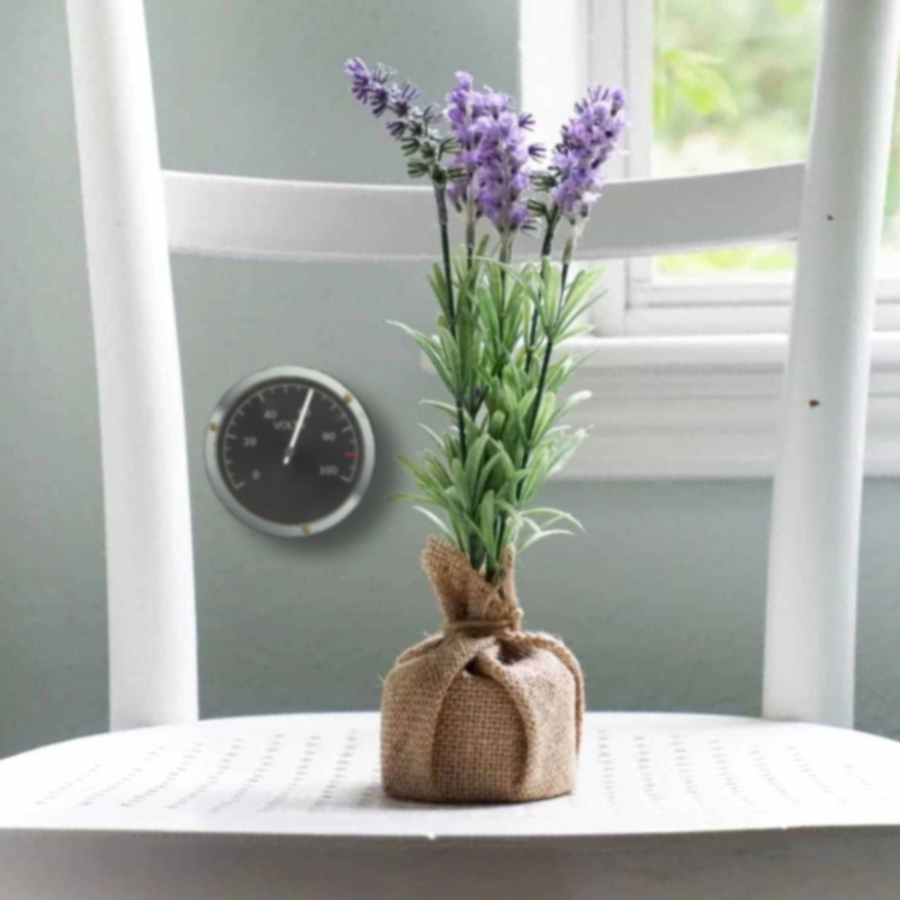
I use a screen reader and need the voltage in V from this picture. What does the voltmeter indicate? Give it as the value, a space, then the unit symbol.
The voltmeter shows 60 V
